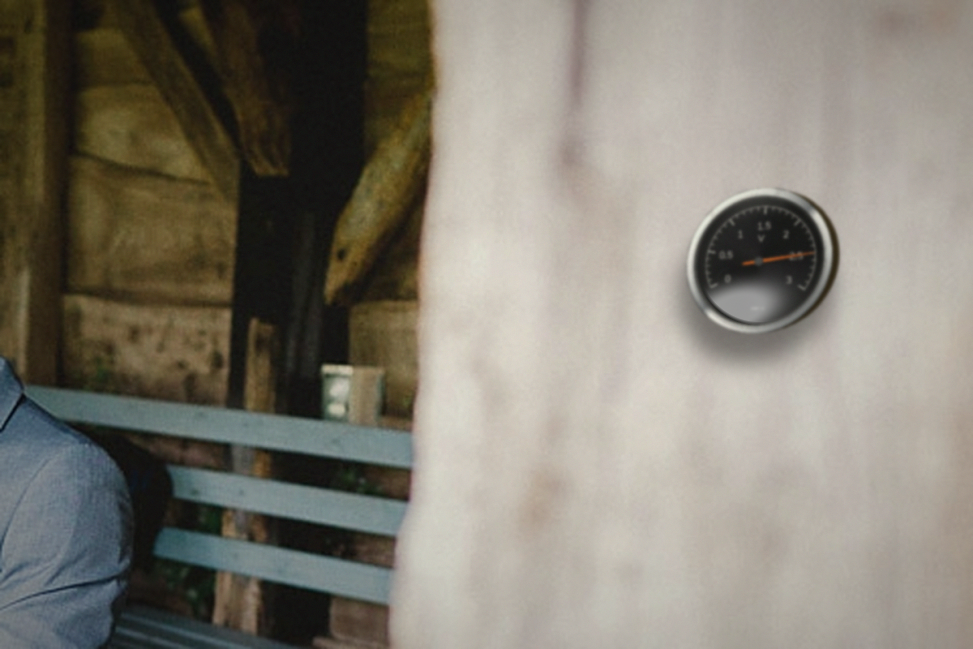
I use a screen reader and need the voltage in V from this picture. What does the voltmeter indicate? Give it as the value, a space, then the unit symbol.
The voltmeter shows 2.5 V
